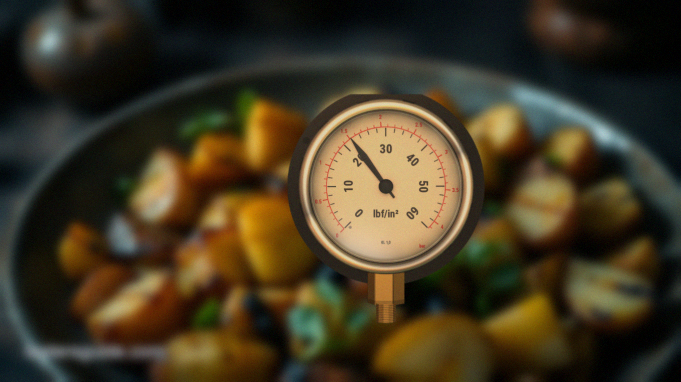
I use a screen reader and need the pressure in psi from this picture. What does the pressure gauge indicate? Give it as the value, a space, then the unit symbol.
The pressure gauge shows 22 psi
